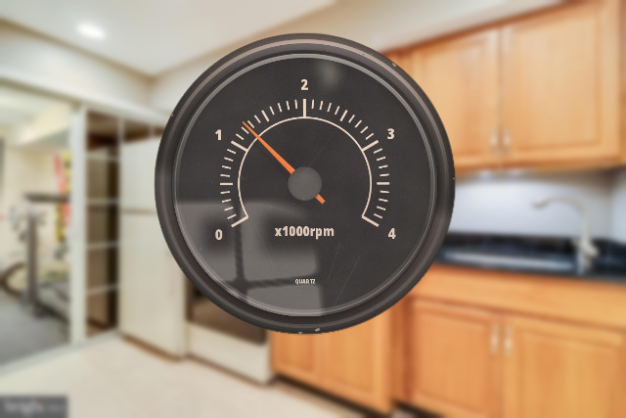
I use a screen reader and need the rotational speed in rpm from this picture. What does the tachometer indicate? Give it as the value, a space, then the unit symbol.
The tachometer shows 1250 rpm
